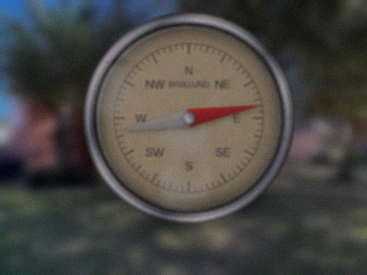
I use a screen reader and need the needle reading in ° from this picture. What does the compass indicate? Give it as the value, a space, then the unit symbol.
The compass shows 80 °
